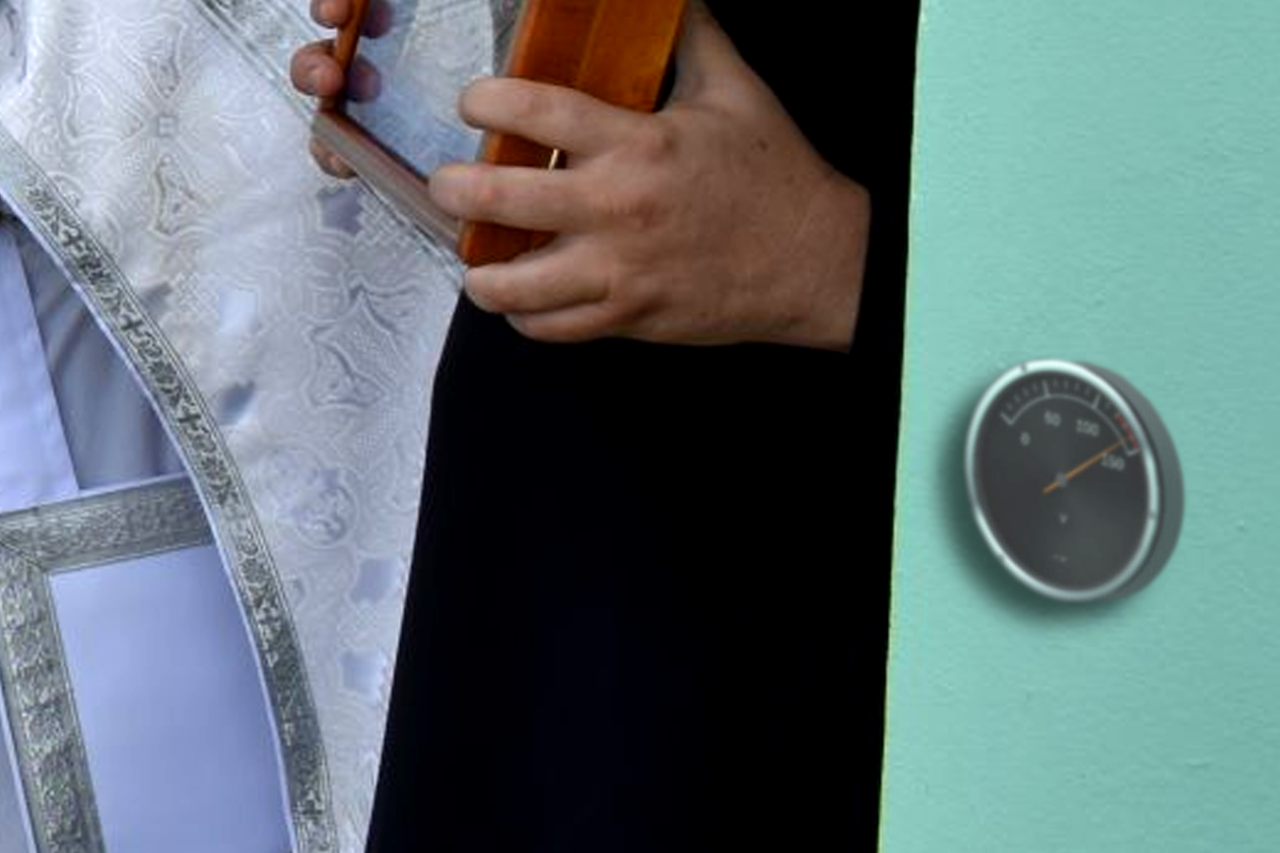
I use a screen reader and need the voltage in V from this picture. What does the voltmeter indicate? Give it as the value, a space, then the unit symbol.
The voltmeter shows 140 V
